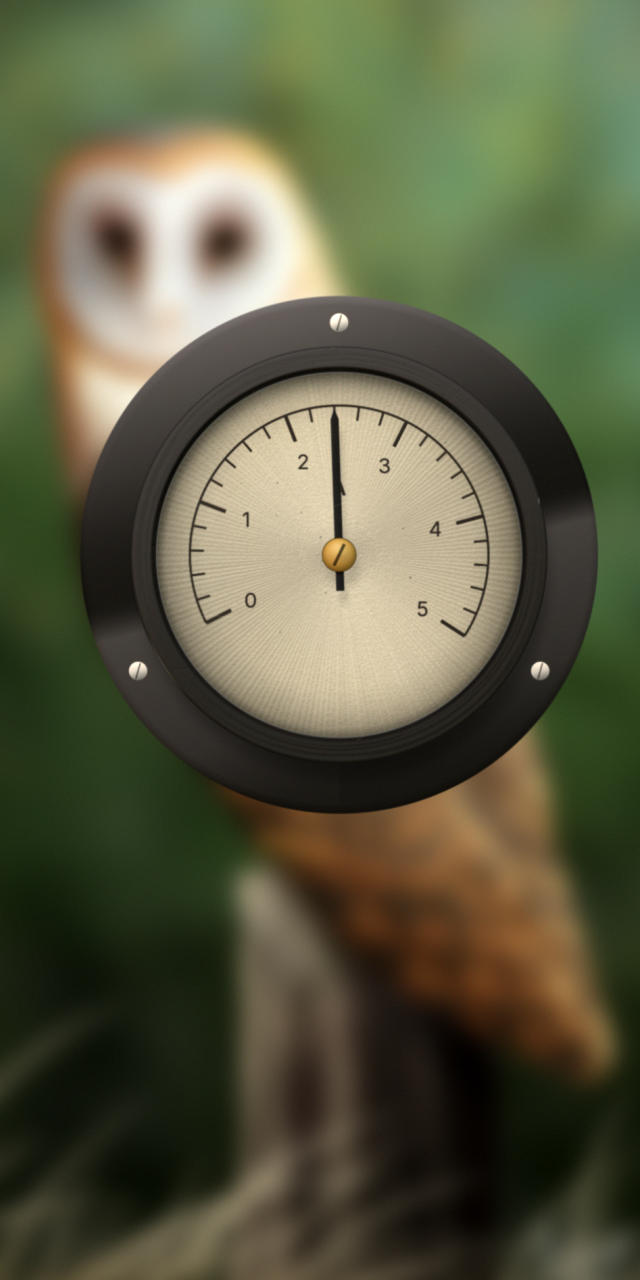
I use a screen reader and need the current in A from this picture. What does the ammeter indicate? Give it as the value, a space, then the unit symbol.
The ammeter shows 2.4 A
